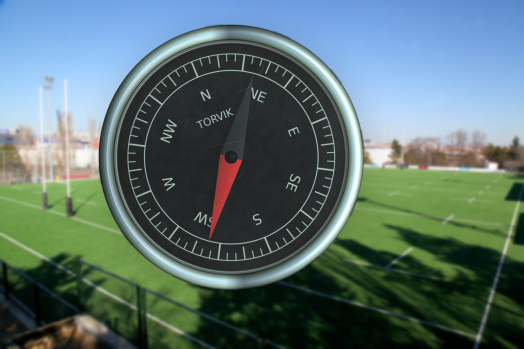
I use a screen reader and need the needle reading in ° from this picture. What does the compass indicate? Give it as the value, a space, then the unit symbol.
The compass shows 217.5 °
